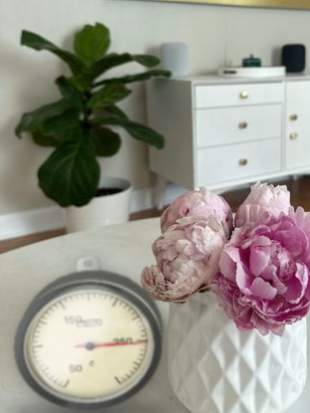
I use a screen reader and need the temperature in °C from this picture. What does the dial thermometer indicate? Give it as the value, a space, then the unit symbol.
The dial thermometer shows 250 °C
